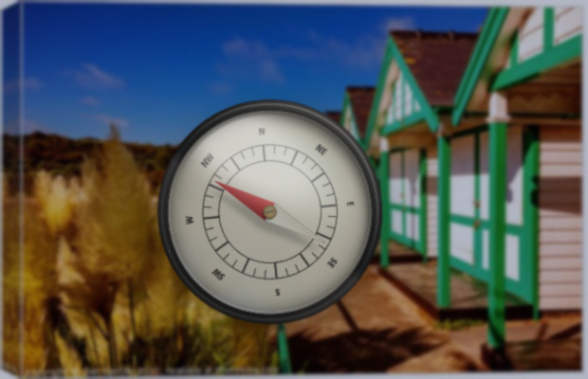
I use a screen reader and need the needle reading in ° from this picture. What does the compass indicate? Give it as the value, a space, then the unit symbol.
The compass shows 305 °
